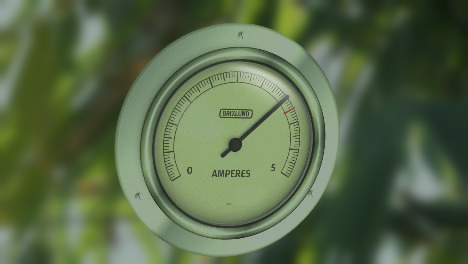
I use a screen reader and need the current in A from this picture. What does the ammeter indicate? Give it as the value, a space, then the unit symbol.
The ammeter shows 3.5 A
